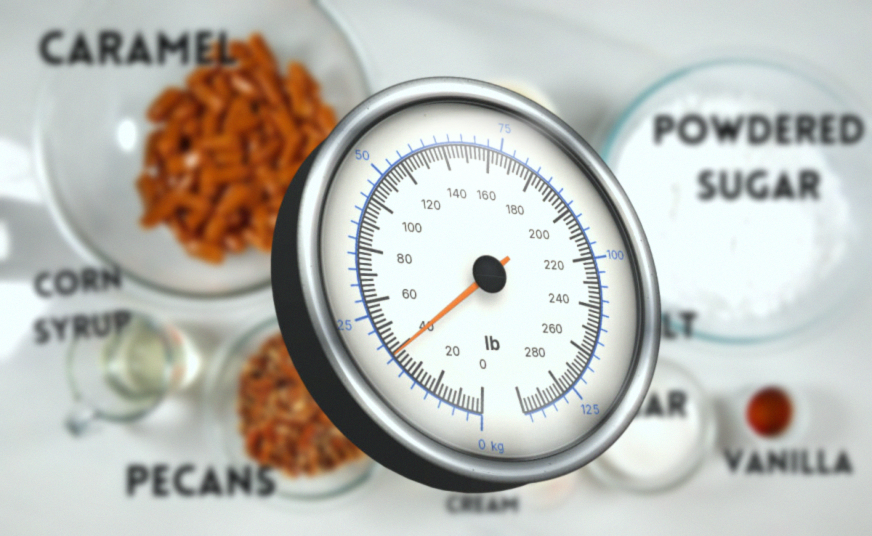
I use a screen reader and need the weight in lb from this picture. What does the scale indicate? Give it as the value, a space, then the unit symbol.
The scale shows 40 lb
